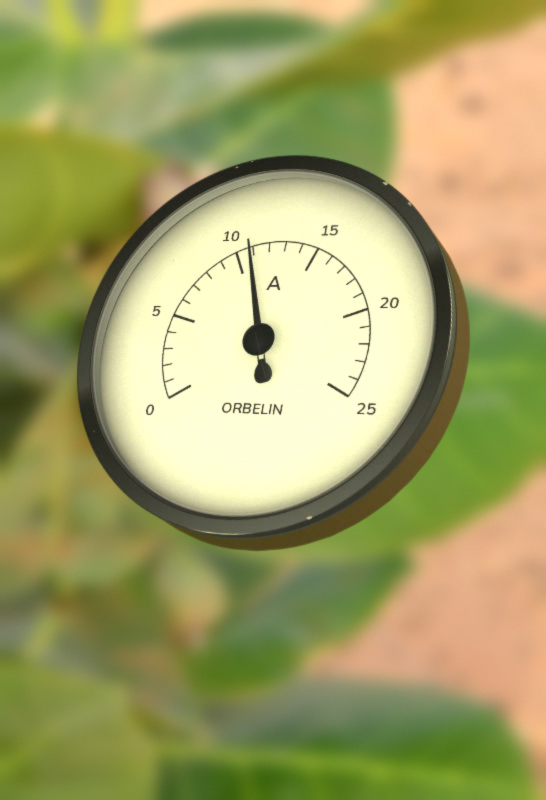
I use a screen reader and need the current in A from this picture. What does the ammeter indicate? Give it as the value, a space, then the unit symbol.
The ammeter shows 11 A
